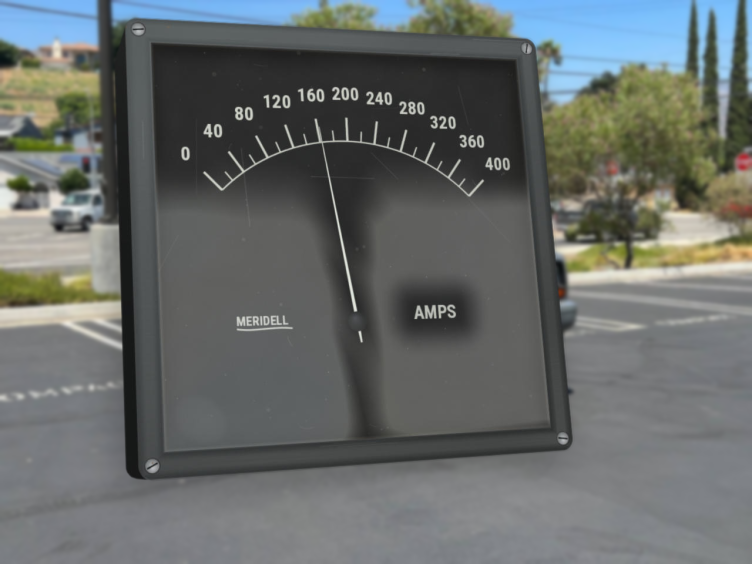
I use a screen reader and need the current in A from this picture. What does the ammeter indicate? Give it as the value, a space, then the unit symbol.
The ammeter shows 160 A
